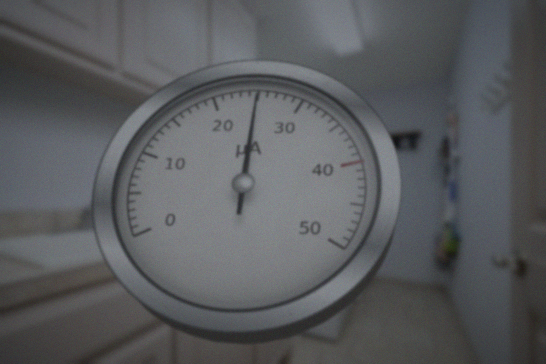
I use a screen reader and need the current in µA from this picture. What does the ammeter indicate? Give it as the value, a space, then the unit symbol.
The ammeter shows 25 µA
